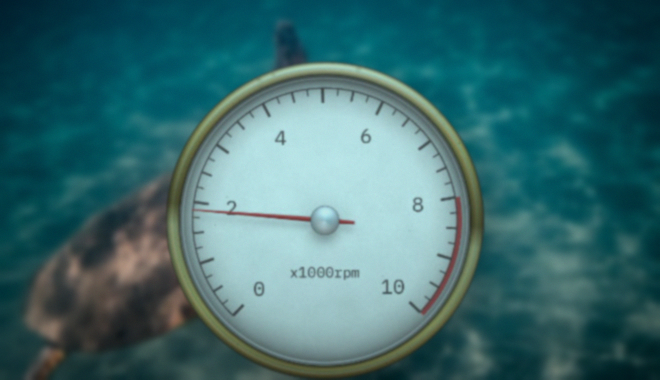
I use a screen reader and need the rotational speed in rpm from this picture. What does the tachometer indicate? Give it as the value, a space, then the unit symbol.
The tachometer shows 1875 rpm
